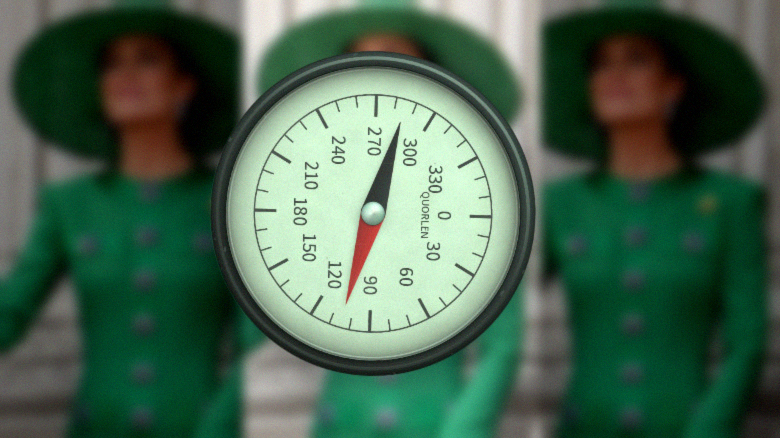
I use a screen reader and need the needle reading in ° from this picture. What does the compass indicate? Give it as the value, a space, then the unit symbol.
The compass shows 105 °
